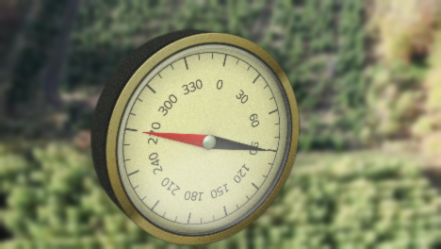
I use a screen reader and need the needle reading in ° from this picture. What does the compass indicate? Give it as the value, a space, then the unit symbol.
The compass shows 270 °
